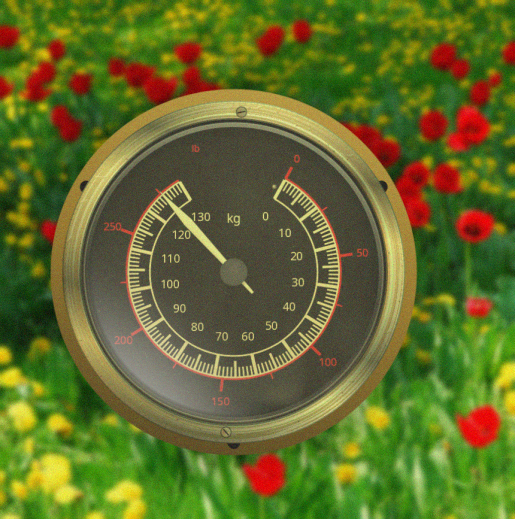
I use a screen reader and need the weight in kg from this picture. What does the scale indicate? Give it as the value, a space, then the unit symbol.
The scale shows 125 kg
